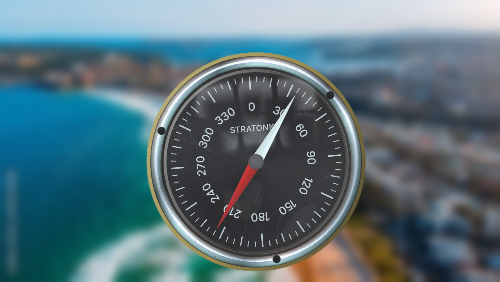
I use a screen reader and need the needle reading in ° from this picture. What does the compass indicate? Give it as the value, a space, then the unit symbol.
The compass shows 215 °
